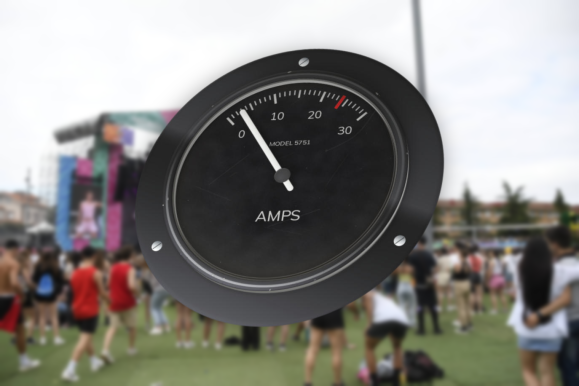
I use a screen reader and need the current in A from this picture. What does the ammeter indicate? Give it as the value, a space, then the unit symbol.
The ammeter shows 3 A
